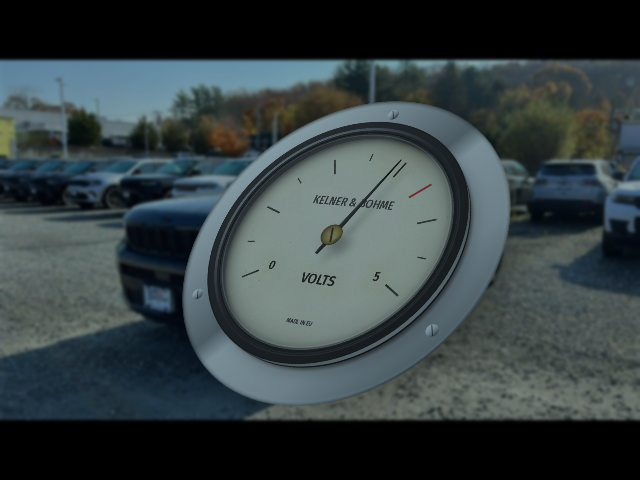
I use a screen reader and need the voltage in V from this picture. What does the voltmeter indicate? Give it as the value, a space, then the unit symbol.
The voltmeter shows 3 V
